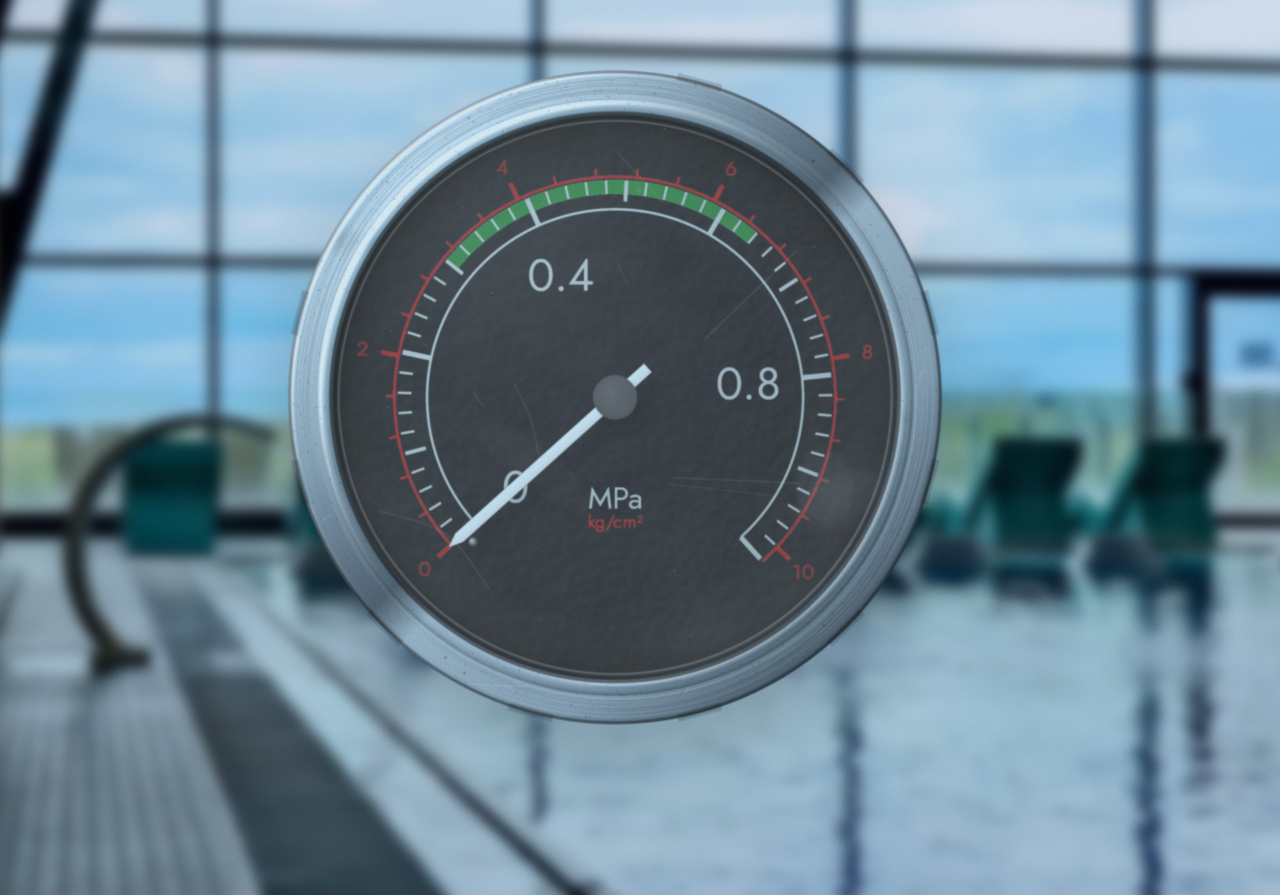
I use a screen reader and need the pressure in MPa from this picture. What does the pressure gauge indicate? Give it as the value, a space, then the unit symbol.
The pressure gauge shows 0 MPa
